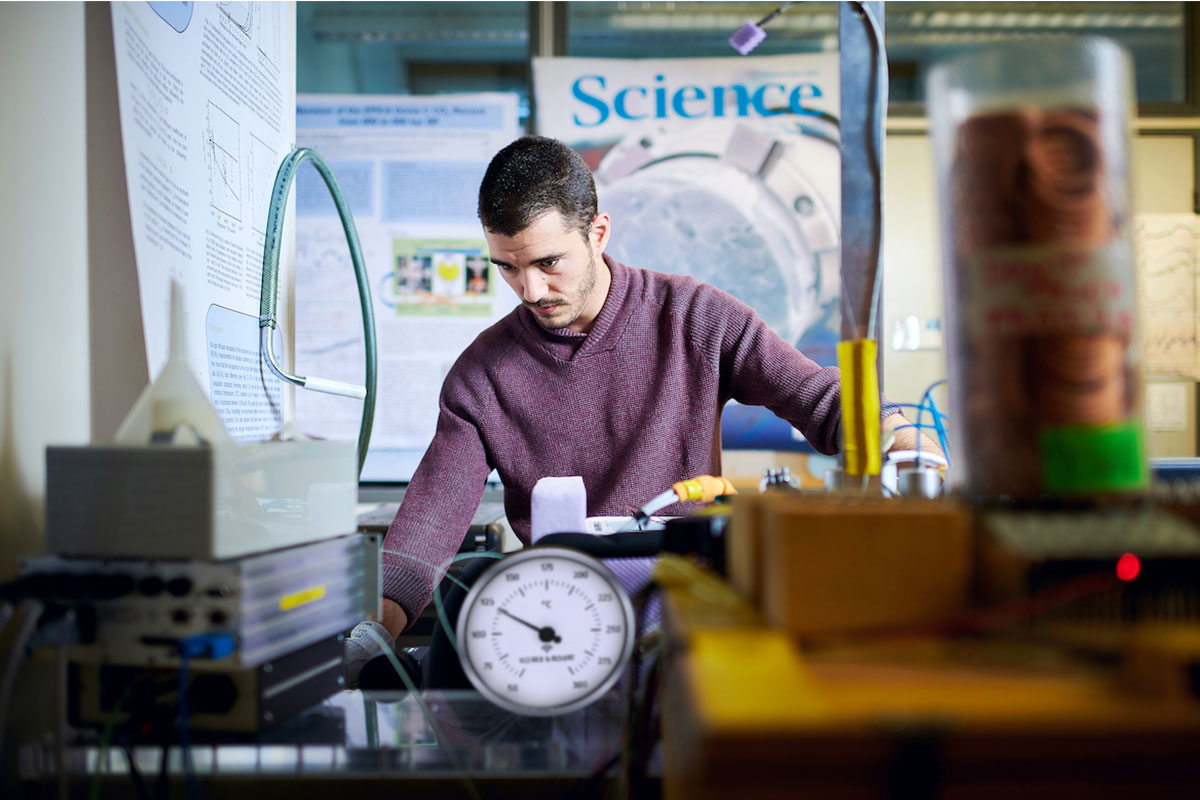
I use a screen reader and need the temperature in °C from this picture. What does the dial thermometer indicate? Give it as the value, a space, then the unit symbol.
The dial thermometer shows 125 °C
